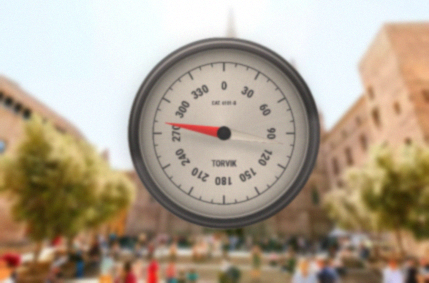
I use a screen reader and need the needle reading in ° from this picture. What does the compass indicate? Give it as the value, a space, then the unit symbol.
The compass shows 280 °
